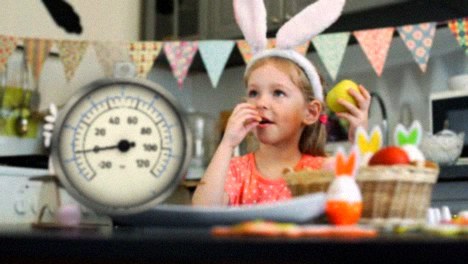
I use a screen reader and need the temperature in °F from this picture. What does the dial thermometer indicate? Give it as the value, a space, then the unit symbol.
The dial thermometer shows 0 °F
